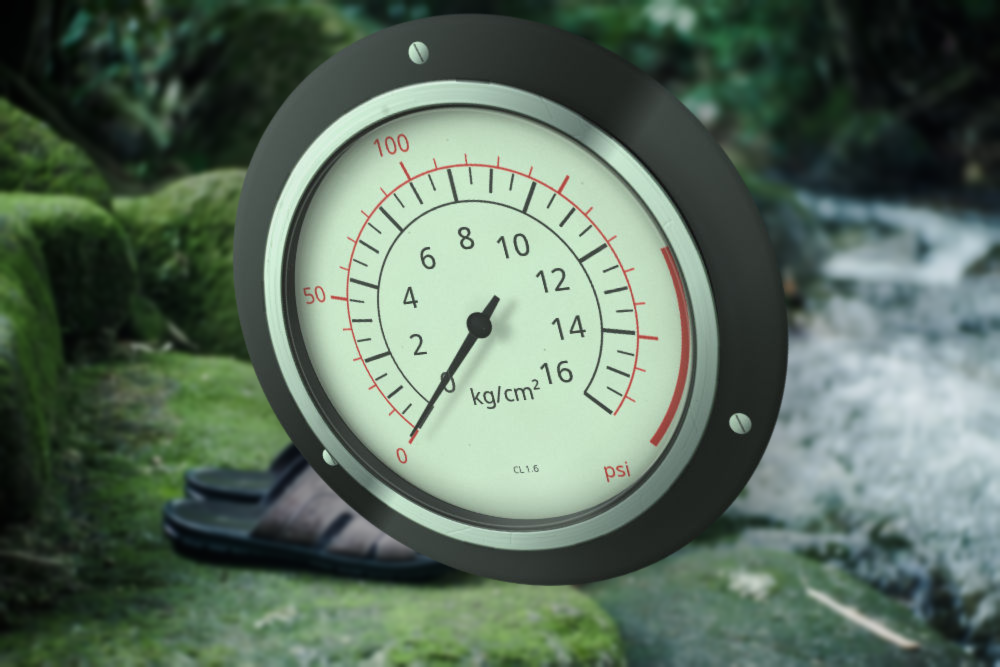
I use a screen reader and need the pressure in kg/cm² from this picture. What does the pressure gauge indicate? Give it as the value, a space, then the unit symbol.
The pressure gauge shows 0 kg/cm²
